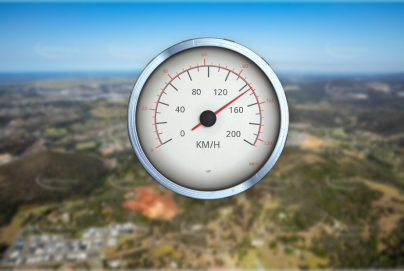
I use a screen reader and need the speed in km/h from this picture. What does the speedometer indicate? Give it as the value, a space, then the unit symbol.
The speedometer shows 145 km/h
